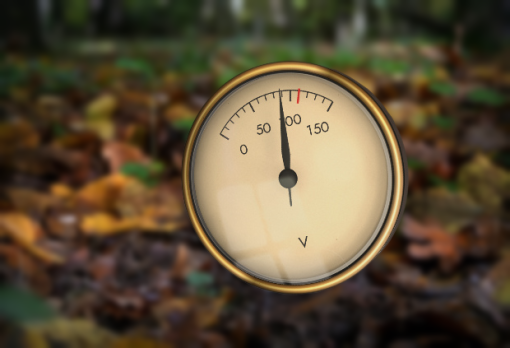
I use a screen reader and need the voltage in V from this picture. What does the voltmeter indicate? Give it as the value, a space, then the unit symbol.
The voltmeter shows 90 V
